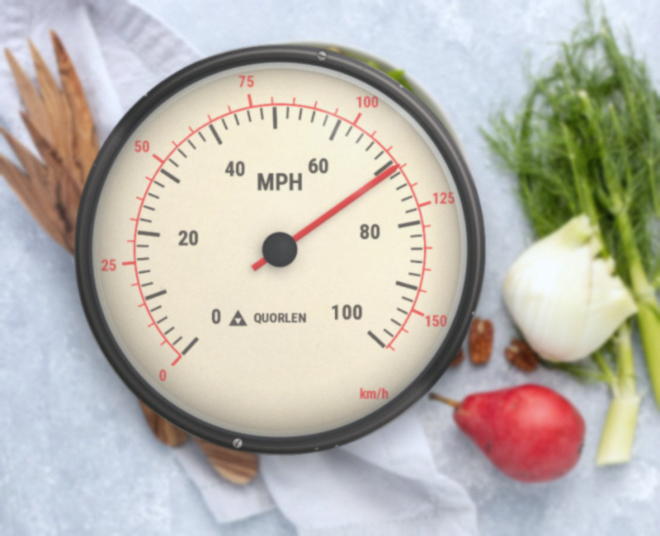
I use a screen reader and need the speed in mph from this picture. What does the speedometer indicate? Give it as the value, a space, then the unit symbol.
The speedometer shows 71 mph
